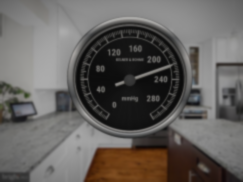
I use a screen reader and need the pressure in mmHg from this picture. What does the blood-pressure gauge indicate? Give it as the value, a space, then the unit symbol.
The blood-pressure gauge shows 220 mmHg
